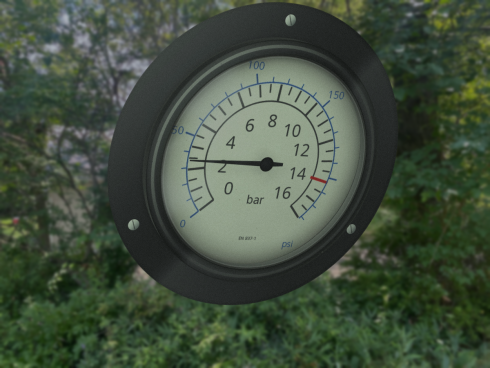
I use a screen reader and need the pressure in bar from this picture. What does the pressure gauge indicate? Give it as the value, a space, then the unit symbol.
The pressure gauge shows 2.5 bar
